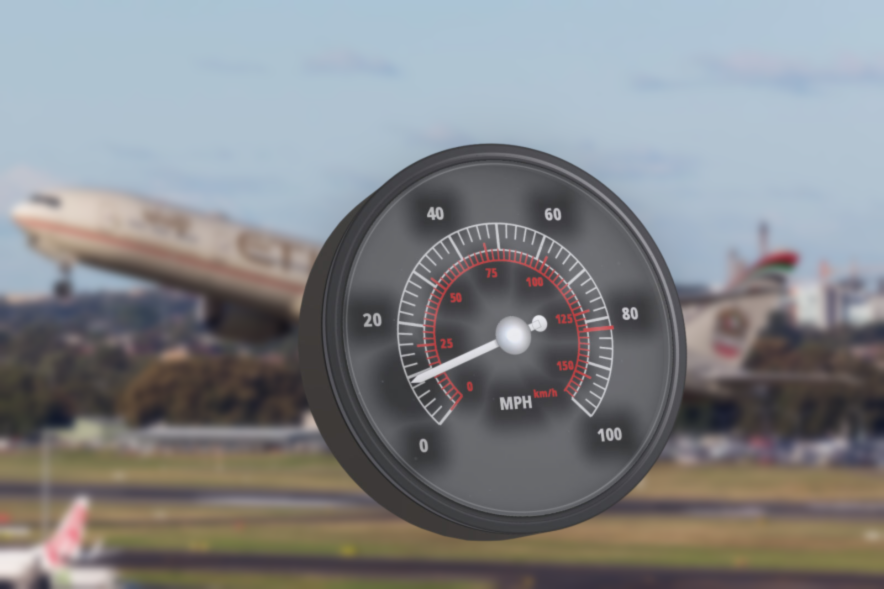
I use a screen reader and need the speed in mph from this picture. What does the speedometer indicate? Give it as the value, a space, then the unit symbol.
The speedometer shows 9 mph
